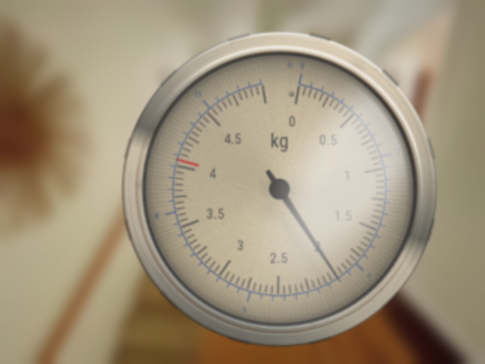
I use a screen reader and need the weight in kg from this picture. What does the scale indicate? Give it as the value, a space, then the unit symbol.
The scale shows 2 kg
